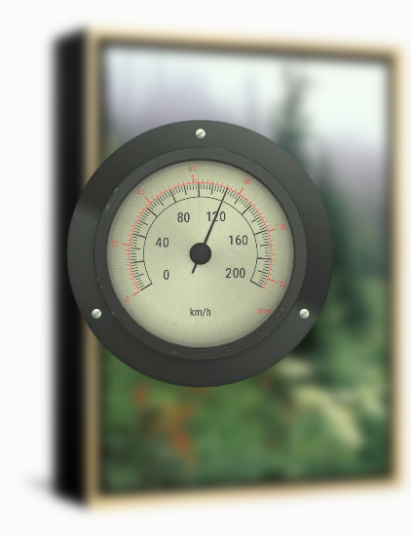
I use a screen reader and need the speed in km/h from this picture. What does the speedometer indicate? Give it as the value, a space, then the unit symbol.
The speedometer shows 120 km/h
